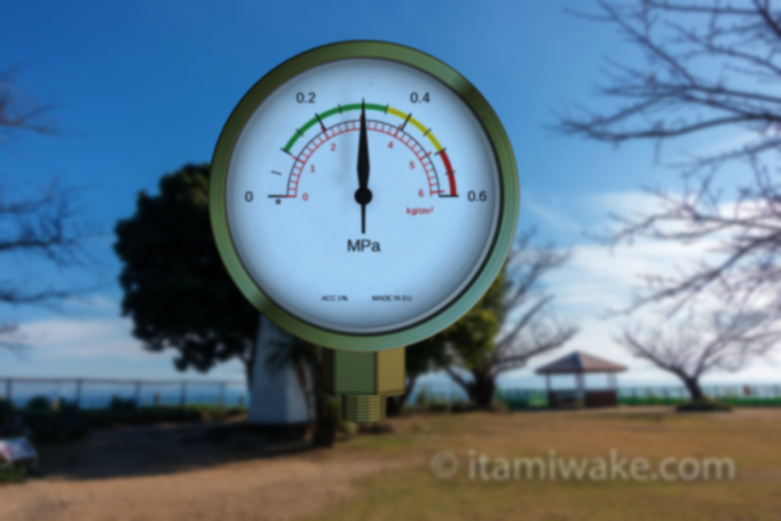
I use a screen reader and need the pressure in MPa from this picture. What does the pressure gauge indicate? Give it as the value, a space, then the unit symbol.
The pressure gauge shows 0.3 MPa
